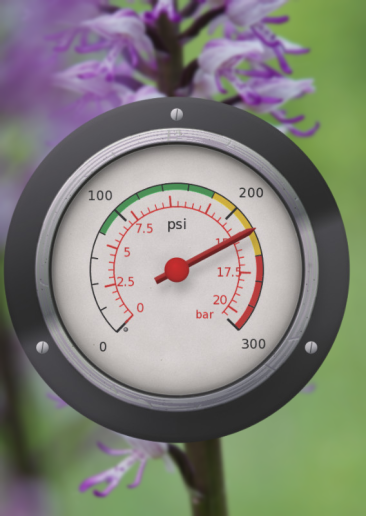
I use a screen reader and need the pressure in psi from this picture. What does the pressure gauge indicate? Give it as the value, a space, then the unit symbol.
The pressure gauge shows 220 psi
